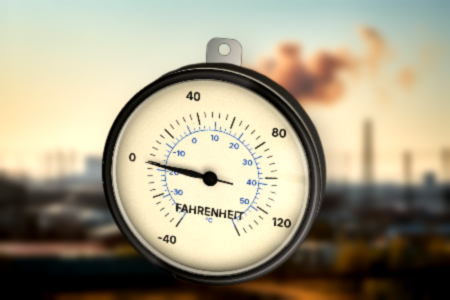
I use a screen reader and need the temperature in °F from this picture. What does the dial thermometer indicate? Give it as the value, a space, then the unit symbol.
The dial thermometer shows 0 °F
